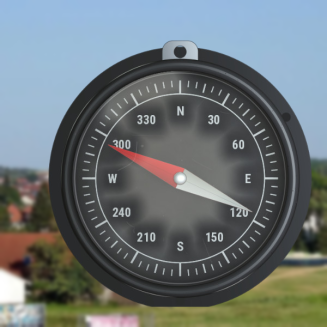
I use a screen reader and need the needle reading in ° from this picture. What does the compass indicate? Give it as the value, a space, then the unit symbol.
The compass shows 295 °
